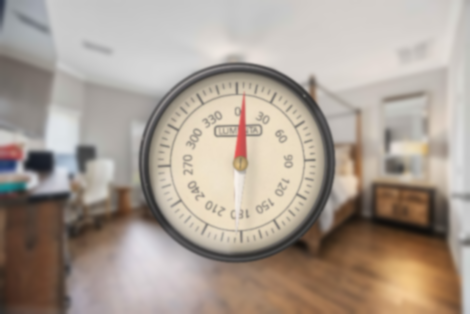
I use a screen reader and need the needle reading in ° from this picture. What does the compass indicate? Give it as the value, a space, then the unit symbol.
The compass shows 5 °
